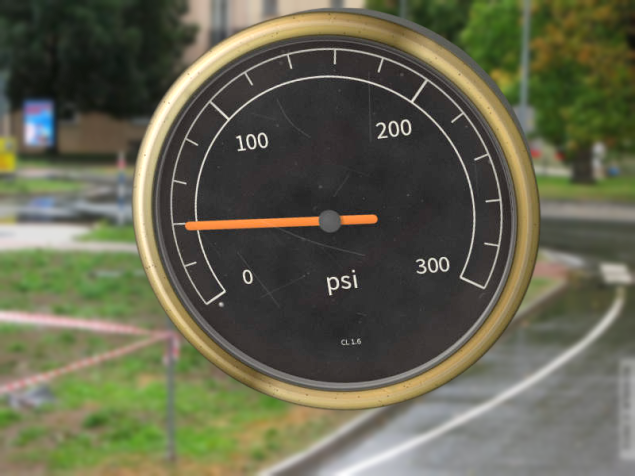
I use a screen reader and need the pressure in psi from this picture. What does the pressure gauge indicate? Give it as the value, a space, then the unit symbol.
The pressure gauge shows 40 psi
